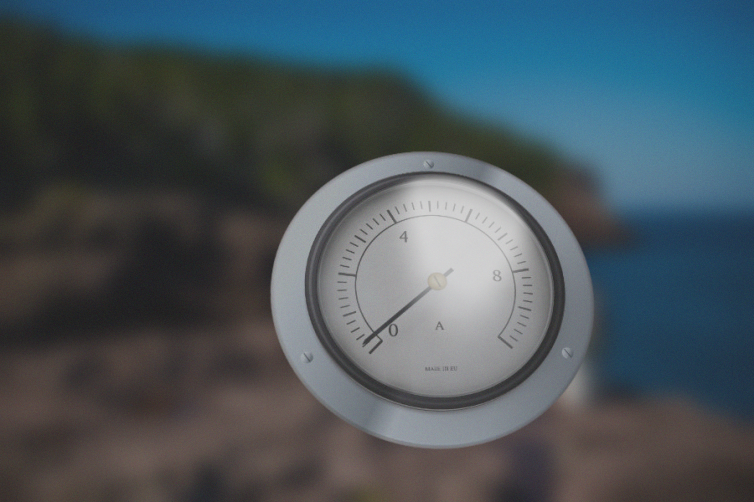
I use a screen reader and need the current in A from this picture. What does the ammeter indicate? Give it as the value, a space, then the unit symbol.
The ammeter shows 0.2 A
